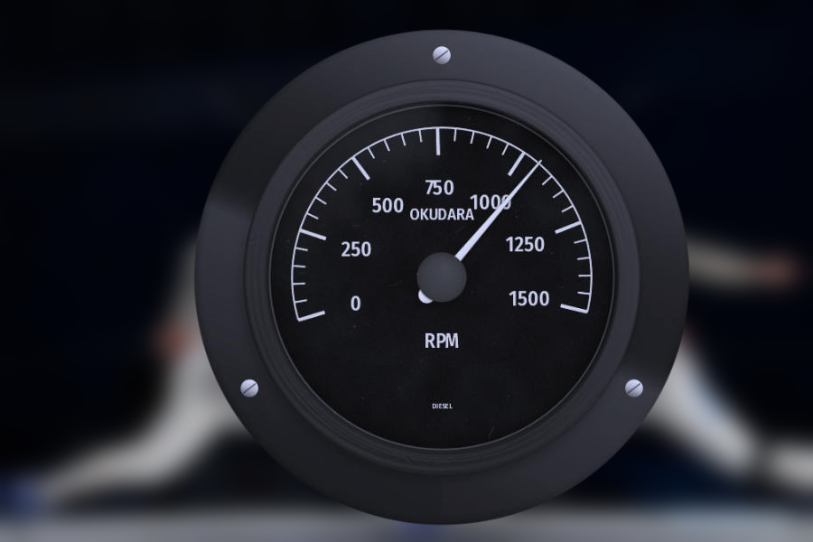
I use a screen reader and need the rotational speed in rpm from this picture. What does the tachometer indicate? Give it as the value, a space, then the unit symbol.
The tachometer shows 1050 rpm
